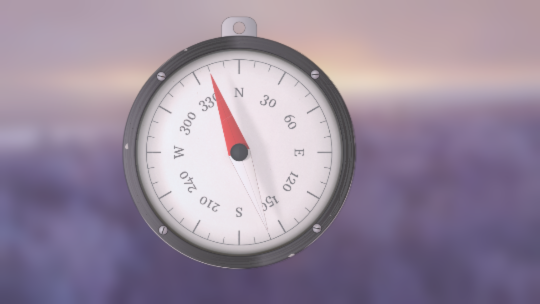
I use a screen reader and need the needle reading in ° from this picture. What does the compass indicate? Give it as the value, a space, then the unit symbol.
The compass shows 340 °
